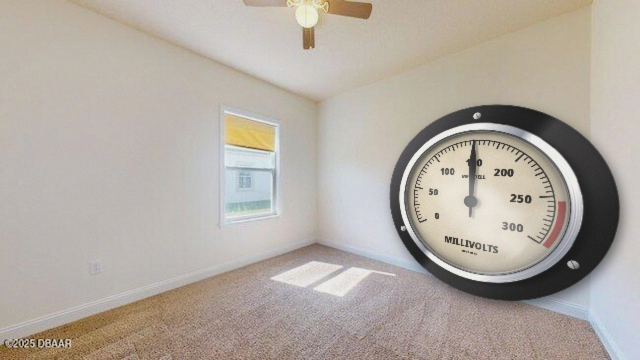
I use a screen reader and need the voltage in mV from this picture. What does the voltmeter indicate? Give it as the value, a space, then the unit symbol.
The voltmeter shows 150 mV
